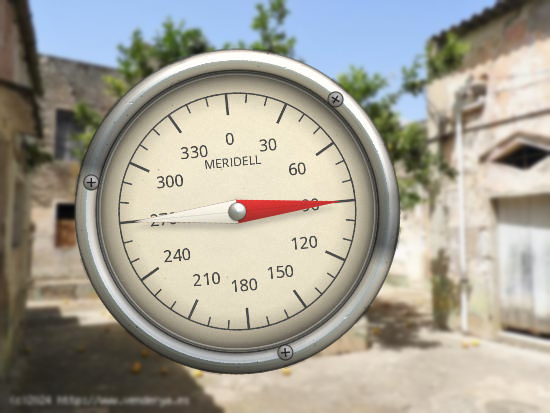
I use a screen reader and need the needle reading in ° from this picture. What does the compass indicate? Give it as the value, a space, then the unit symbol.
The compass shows 90 °
